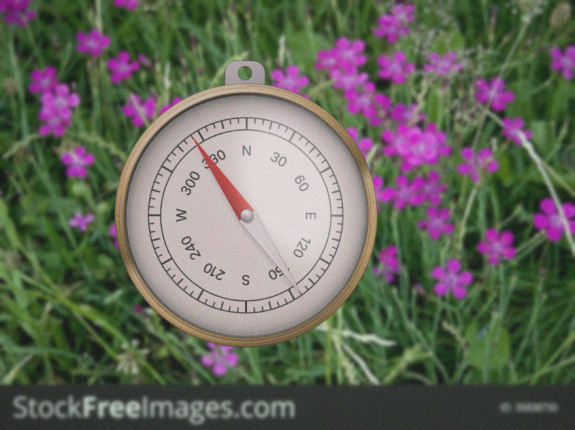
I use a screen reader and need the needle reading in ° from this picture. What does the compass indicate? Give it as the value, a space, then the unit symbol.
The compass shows 325 °
